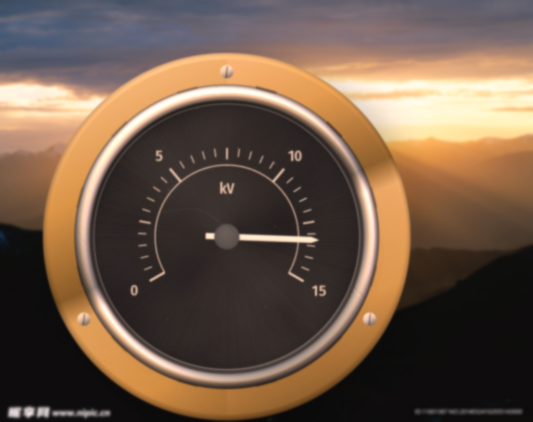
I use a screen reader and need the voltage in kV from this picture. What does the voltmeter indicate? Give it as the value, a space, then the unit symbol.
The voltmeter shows 13.25 kV
